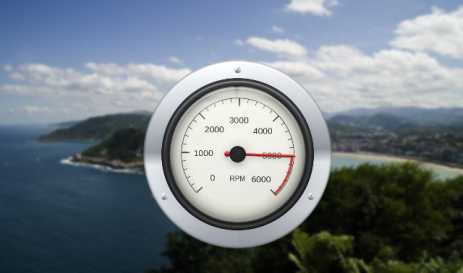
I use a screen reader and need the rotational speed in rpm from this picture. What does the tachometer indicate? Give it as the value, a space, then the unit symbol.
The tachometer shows 5000 rpm
